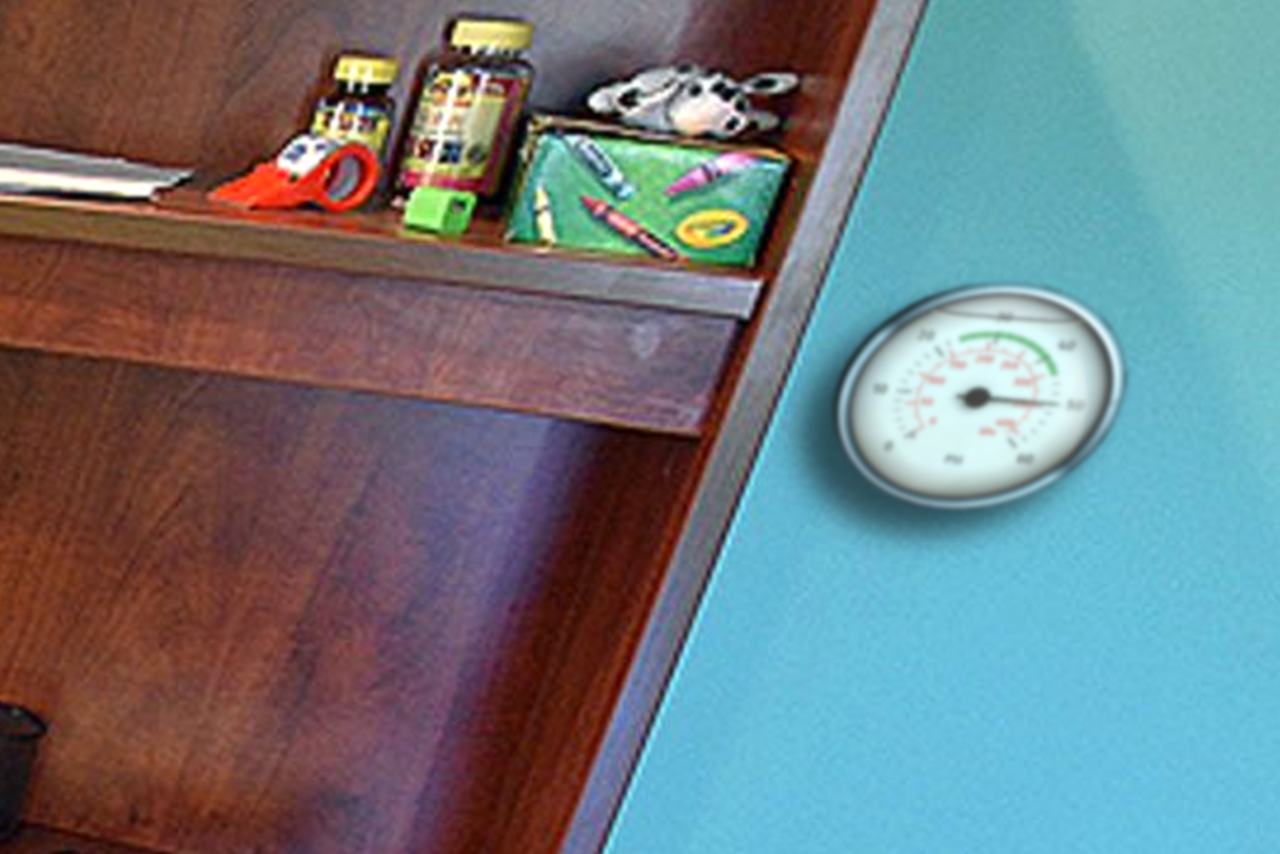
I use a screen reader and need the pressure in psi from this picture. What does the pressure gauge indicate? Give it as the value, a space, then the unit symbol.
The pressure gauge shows 50 psi
